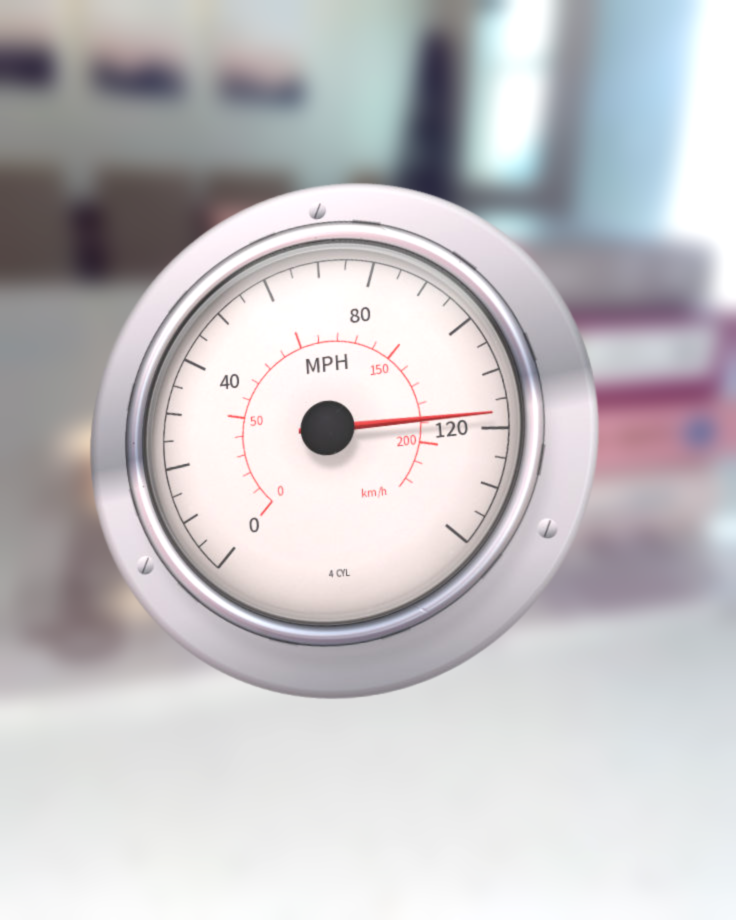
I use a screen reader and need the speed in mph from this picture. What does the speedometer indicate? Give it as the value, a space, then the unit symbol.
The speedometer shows 117.5 mph
